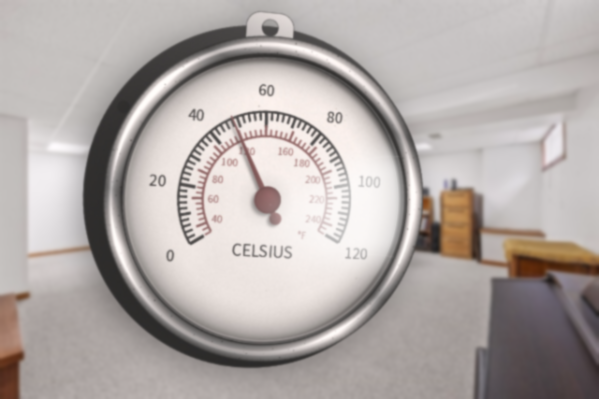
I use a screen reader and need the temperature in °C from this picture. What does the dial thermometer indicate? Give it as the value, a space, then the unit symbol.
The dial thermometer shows 48 °C
